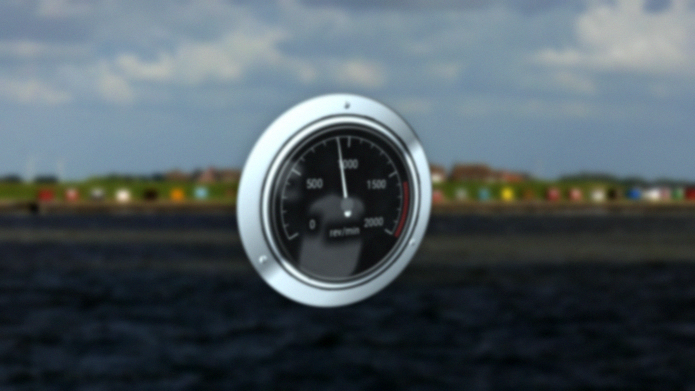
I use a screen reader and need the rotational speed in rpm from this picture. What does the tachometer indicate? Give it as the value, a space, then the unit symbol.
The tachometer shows 900 rpm
